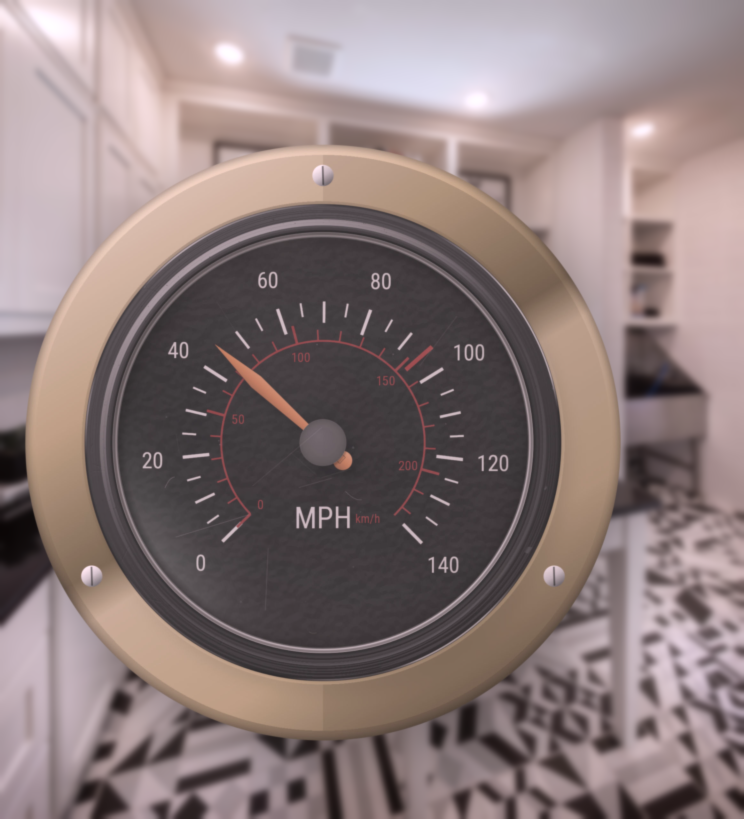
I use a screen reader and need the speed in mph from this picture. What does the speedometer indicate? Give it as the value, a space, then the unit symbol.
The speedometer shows 45 mph
